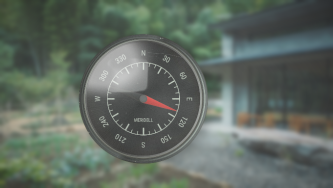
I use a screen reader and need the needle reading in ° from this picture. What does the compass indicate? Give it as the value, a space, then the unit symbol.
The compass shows 110 °
